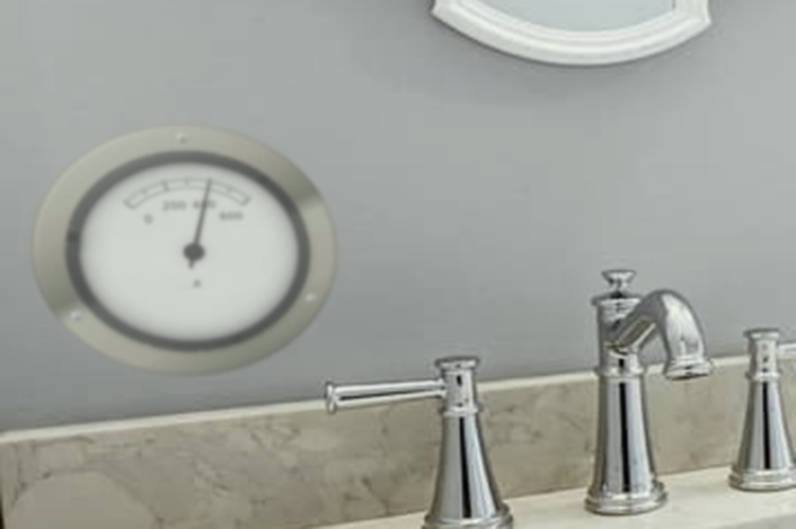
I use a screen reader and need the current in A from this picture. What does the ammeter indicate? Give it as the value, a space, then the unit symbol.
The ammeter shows 400 A
